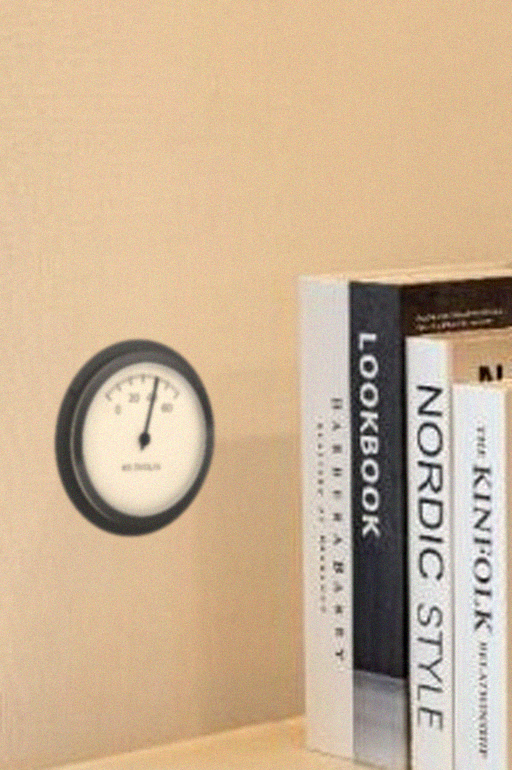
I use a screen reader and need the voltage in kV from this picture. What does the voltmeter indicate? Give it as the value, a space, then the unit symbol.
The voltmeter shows 40 kV
